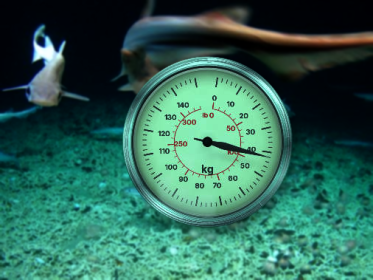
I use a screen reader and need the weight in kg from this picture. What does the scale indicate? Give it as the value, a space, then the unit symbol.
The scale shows 42 kg
